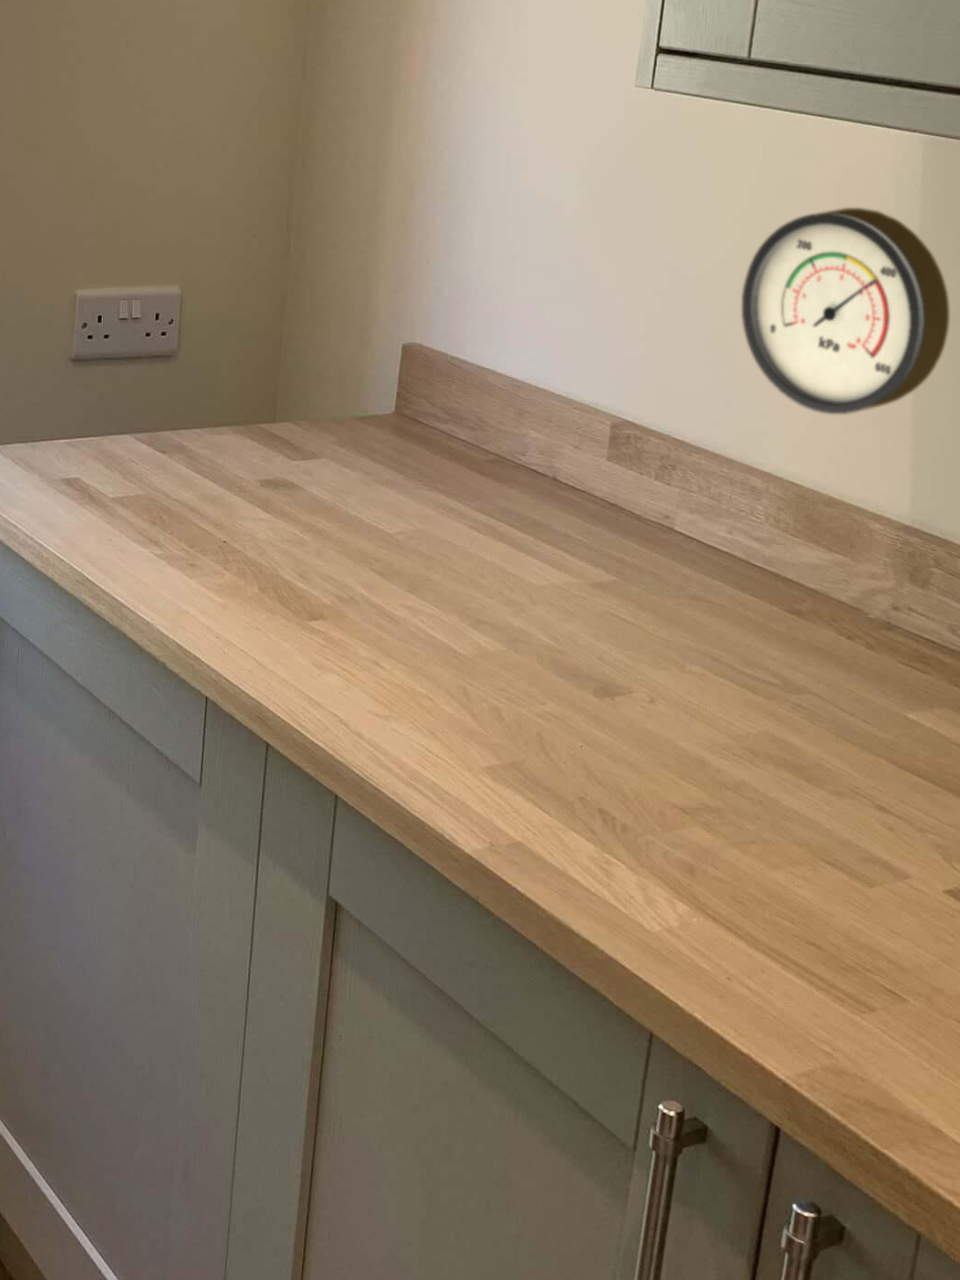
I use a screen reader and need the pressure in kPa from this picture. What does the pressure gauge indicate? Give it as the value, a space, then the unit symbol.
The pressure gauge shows 400 kPa
